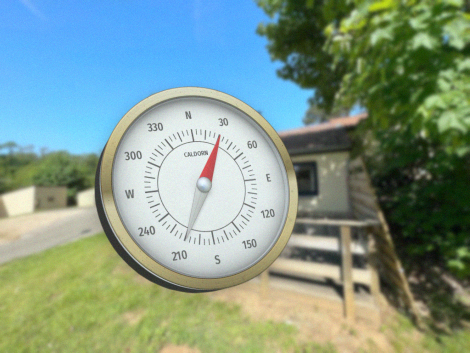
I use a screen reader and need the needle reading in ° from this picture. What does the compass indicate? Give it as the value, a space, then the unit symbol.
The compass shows 30 °
